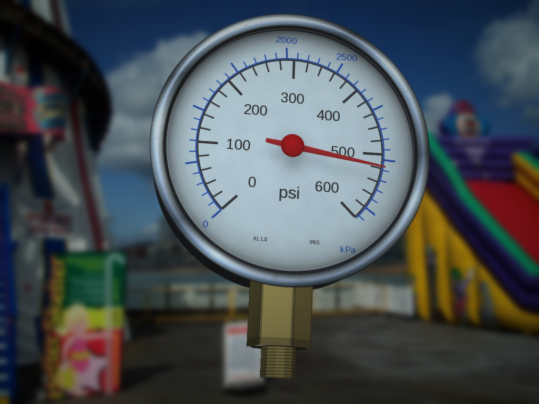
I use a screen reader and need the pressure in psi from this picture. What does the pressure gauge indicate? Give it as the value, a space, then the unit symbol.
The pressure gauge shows 520 psi
